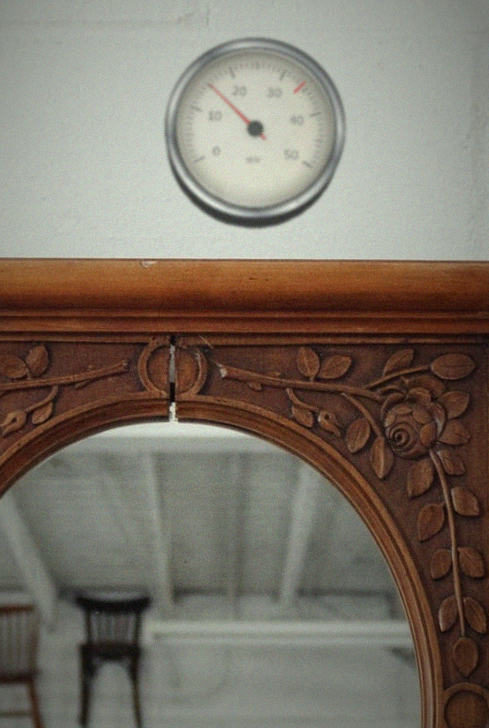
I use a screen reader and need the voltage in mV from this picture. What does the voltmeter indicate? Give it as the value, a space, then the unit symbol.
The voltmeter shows 15 mV
